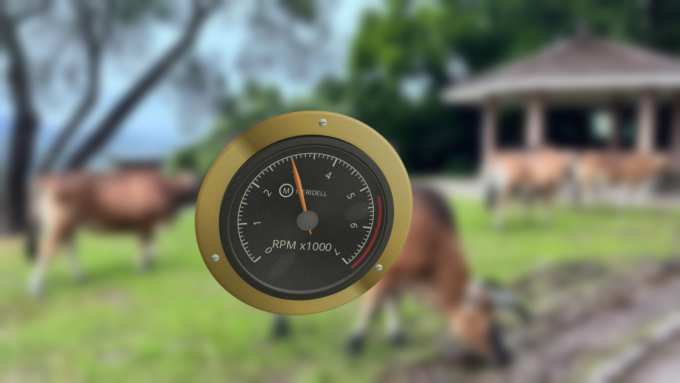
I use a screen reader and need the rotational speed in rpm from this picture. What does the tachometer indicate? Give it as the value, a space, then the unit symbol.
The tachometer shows 3000 rpm
